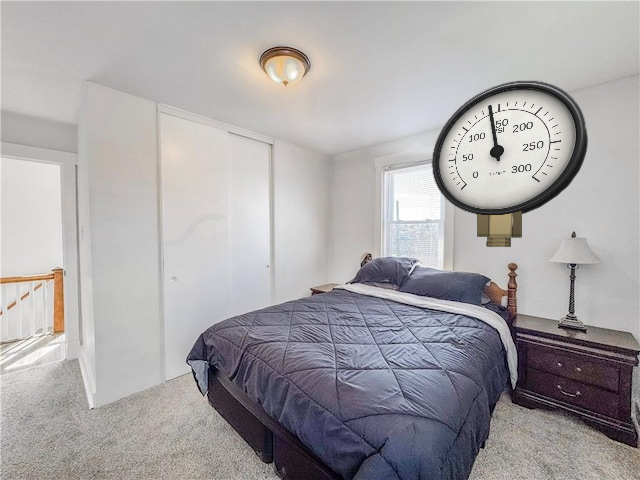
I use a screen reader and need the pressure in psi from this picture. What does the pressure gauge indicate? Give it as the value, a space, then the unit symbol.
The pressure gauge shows 140 psi
